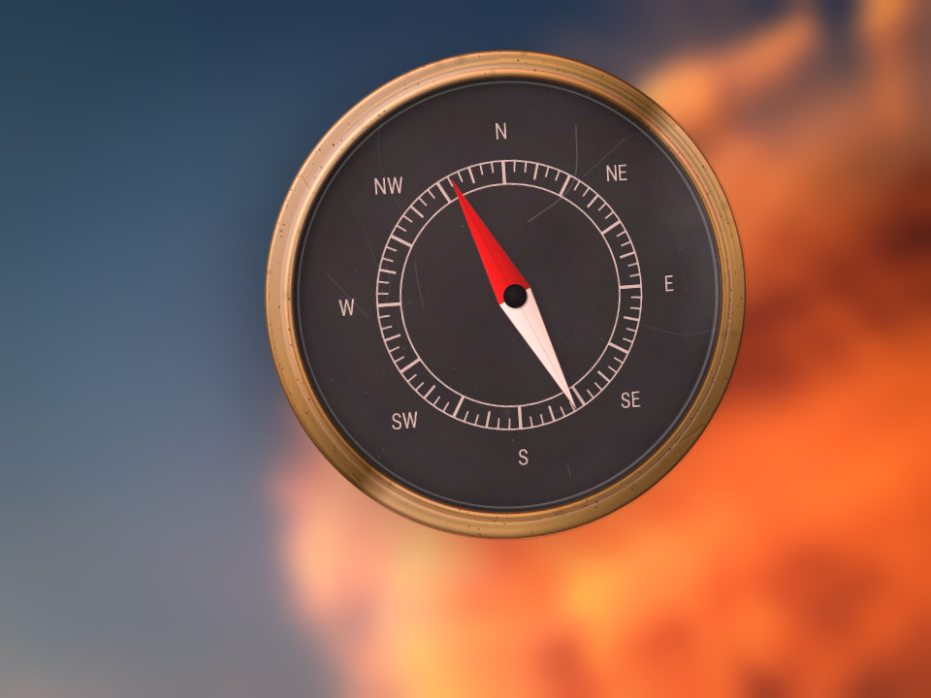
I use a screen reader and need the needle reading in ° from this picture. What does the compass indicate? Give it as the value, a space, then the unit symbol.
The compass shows 335 °
